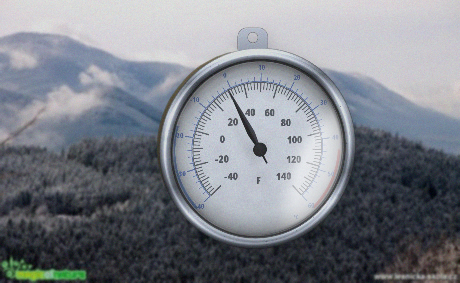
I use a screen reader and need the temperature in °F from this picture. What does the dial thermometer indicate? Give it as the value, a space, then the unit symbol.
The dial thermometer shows 30 °F
